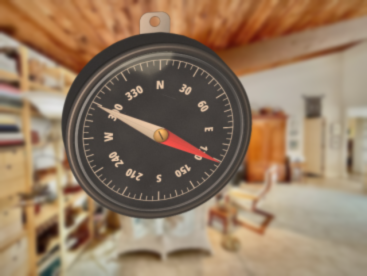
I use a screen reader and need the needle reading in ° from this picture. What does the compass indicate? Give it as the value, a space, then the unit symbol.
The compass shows 120 °
